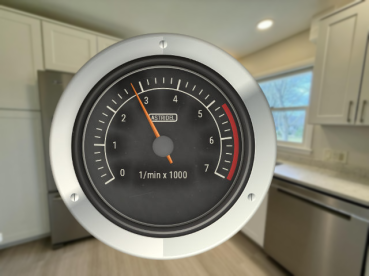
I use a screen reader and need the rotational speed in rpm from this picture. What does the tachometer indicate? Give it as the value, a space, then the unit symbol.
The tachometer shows 2800 rpm
